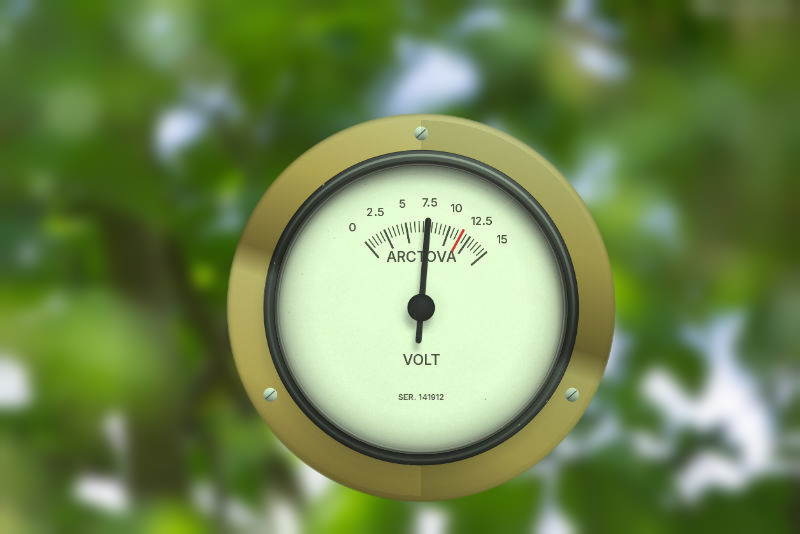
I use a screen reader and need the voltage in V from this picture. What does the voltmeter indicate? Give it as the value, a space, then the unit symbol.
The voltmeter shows 7.5 V
